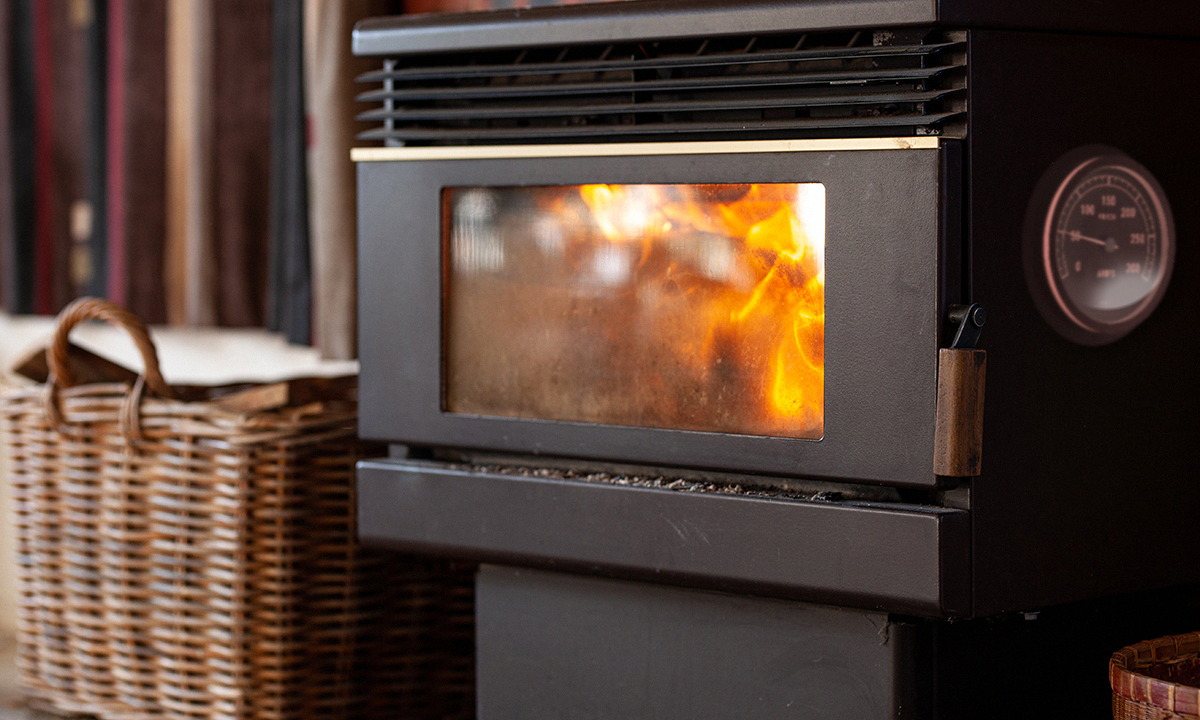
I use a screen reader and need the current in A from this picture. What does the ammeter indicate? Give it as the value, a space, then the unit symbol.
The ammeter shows 50 A
